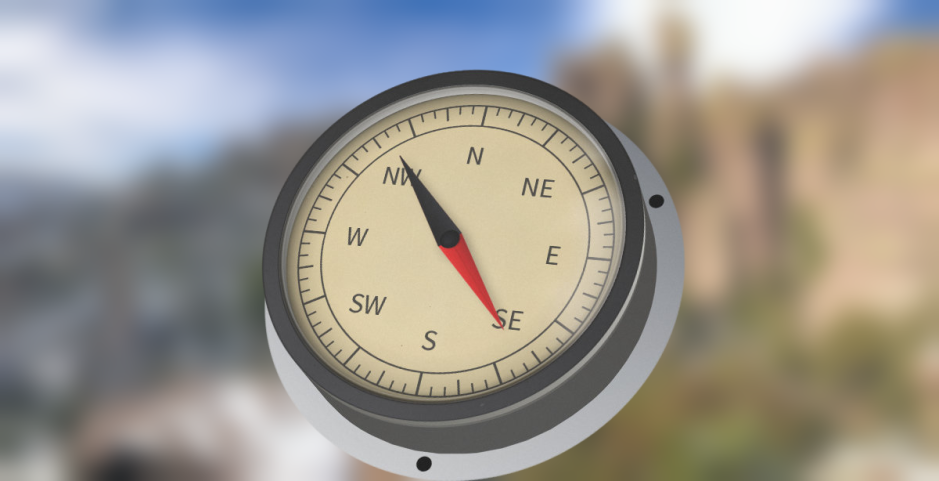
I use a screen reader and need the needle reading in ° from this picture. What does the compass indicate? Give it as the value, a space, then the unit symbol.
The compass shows 140 °
